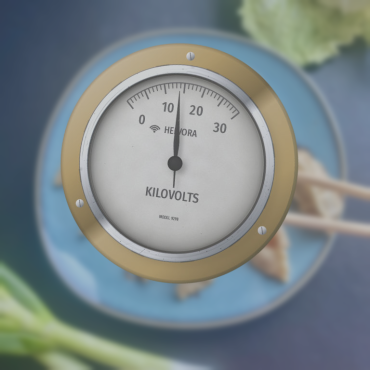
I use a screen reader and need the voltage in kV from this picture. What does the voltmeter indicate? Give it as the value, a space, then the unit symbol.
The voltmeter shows 14 kV
